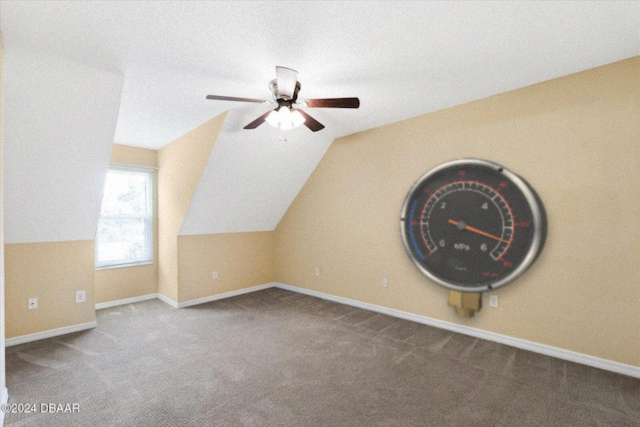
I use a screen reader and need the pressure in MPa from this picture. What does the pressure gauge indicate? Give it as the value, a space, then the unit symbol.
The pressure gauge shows 5.4 MPa
